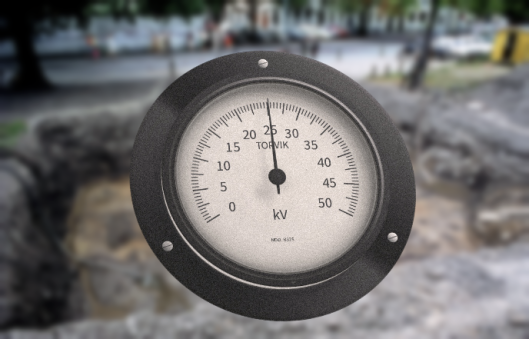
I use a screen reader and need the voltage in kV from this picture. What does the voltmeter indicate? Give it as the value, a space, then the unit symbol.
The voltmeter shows 25 kV
